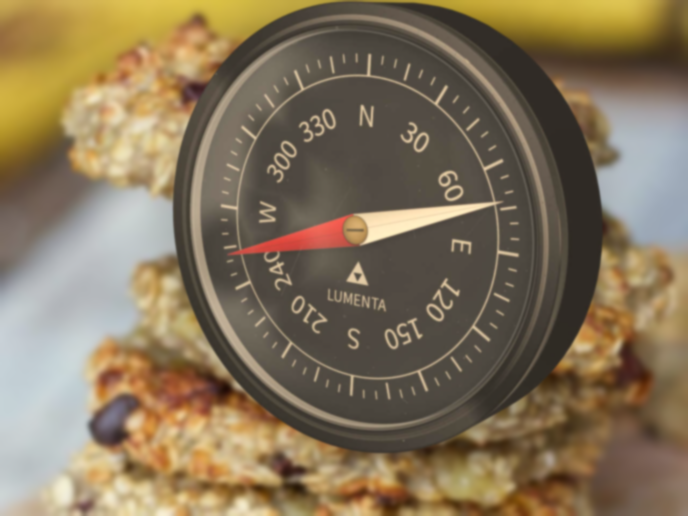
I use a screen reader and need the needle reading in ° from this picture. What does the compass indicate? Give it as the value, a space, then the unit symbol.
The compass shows 252.5 °
